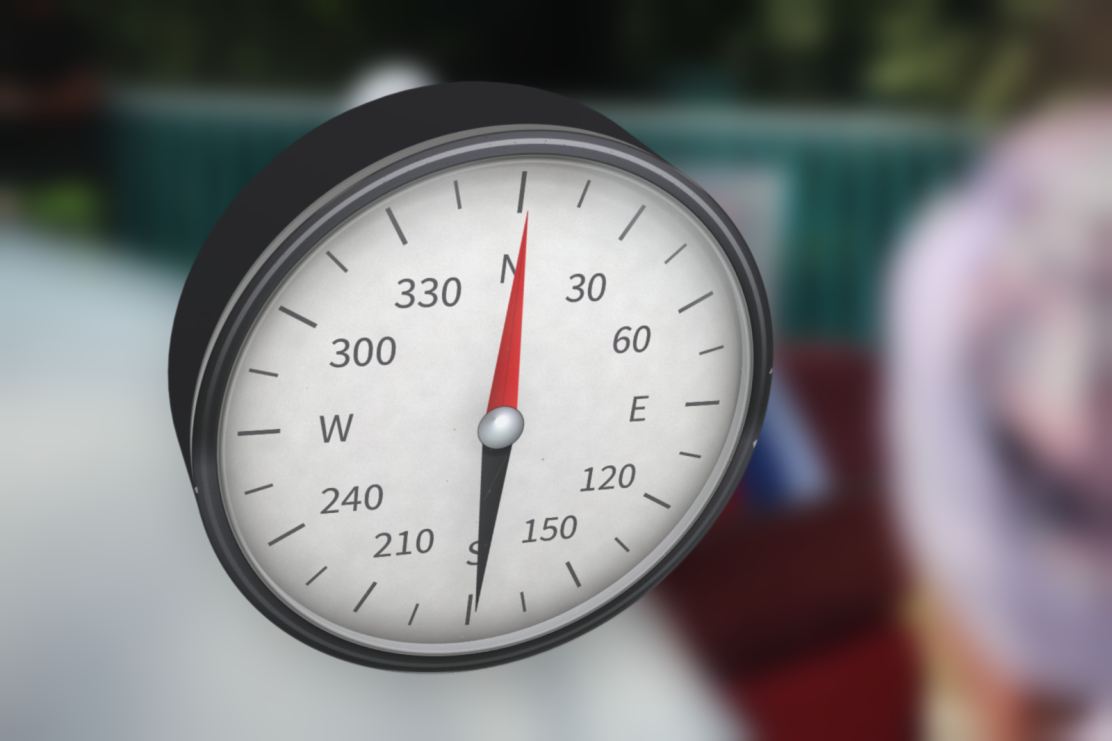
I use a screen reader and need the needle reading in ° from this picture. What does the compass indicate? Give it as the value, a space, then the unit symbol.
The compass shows 0 °
